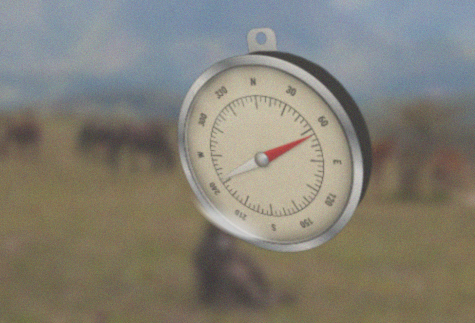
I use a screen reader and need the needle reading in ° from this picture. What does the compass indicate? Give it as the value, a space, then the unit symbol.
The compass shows 65 °
